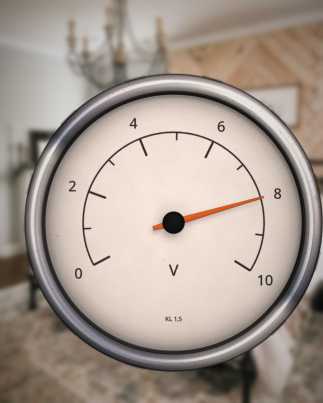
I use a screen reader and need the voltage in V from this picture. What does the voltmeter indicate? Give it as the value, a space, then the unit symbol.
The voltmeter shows 8 V
